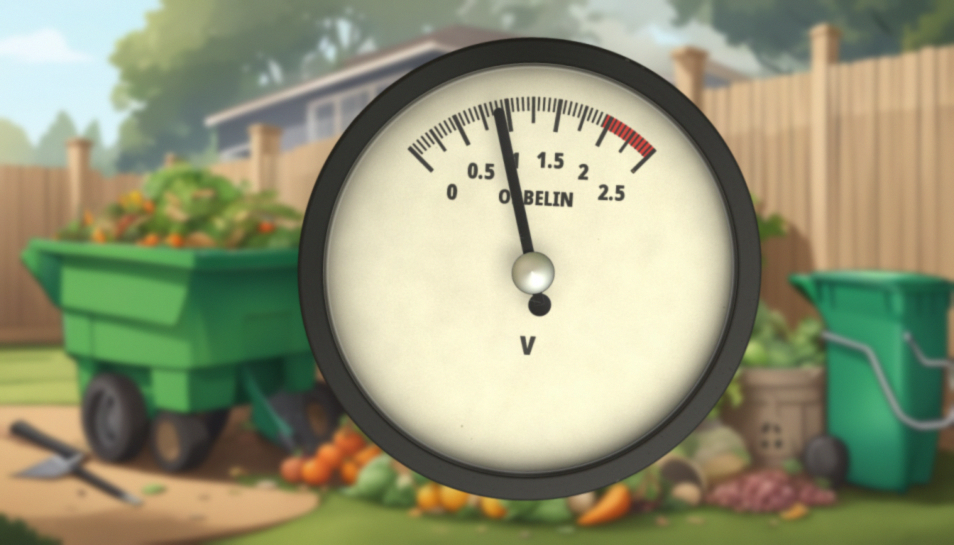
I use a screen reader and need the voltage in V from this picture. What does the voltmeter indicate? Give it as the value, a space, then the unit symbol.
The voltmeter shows 0.9 V
